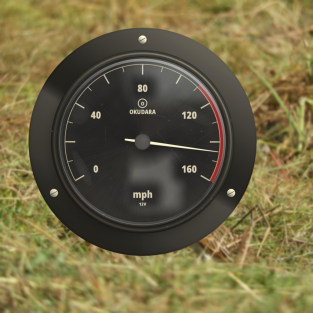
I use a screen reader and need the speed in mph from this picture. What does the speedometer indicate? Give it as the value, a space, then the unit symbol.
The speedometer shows 145 mph
